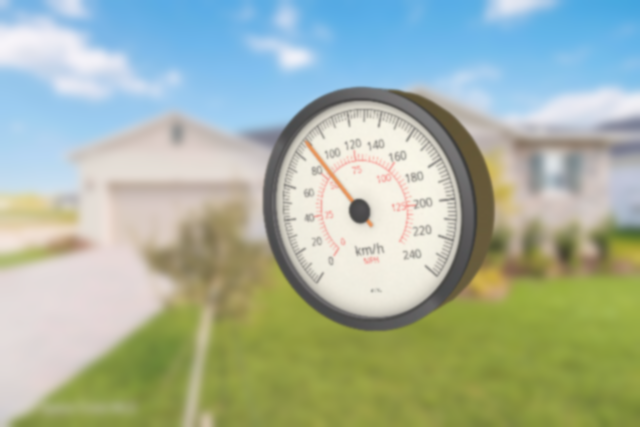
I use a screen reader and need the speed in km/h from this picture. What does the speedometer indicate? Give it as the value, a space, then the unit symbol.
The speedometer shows 90 km/h
